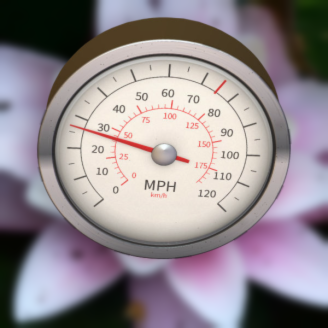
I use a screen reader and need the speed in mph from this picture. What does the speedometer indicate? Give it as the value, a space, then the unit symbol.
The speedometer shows 27.5 mph
